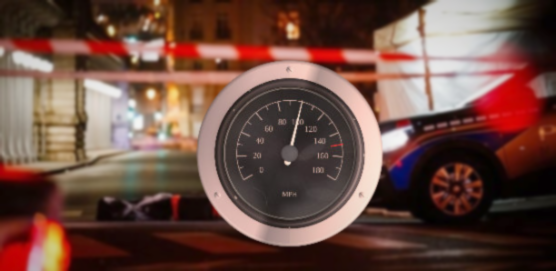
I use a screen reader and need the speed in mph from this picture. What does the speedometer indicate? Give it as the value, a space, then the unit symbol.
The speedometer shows 100 mph
